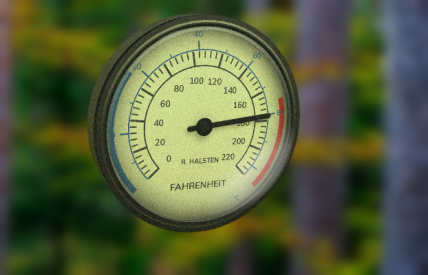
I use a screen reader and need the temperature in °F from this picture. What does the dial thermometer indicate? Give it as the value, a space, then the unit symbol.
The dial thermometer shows 176 °F
